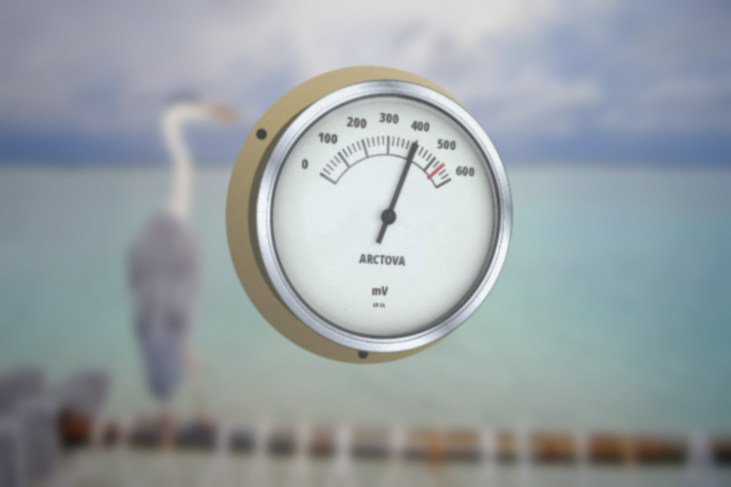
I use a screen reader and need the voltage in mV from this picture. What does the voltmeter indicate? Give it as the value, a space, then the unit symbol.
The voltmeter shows 400 mV
